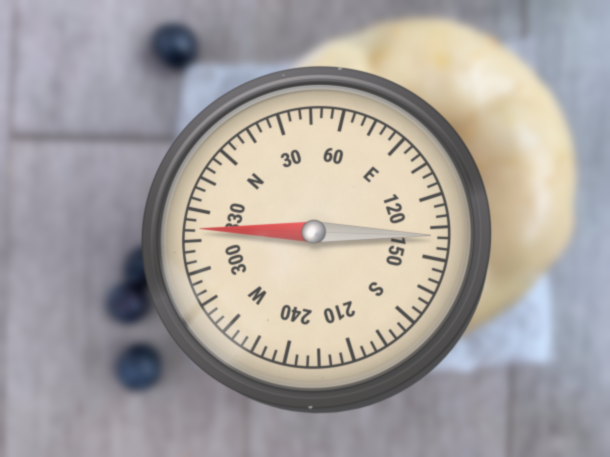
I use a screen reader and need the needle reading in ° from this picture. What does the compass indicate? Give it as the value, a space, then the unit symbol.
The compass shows 320 °
